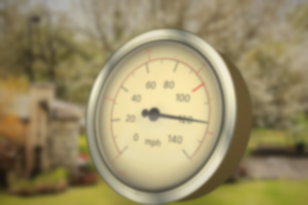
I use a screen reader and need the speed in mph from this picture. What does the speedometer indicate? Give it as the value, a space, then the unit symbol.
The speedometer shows 120 mph
